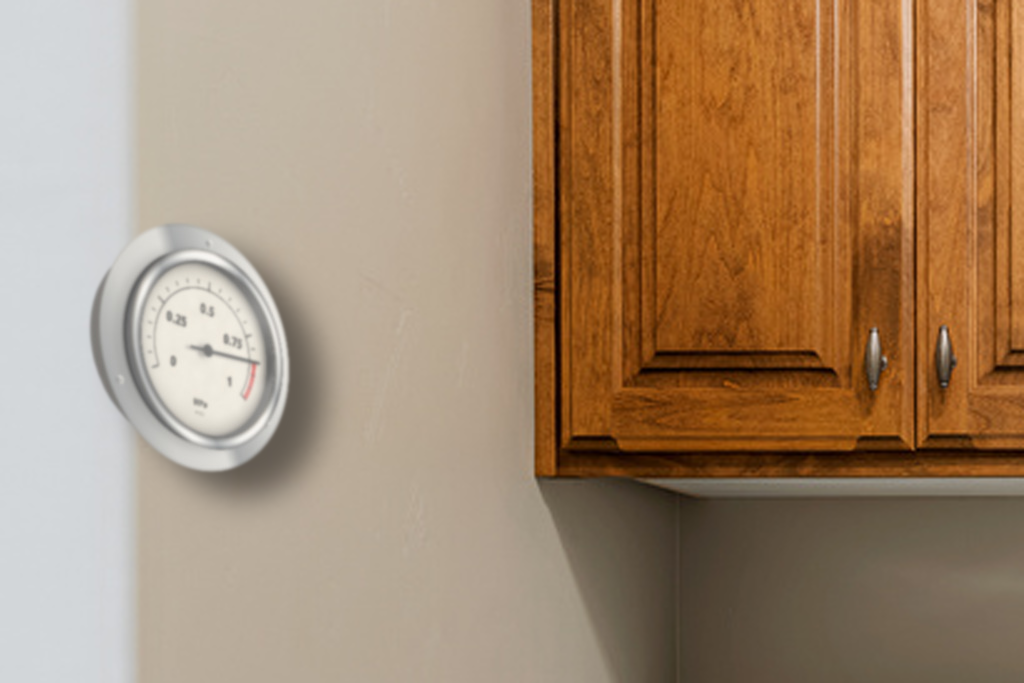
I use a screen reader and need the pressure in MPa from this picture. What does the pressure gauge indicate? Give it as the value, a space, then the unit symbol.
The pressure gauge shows 0.85 MPa
